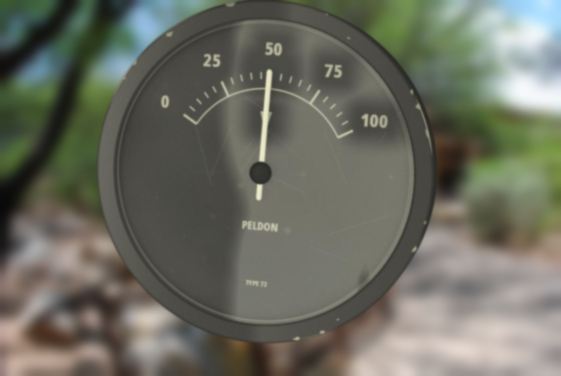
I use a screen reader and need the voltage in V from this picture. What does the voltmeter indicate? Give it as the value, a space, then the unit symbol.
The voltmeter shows 50 V
